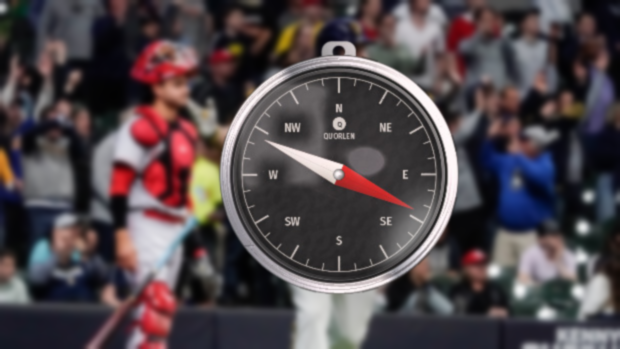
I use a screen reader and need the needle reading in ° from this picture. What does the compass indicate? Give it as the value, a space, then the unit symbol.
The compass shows 115 °
